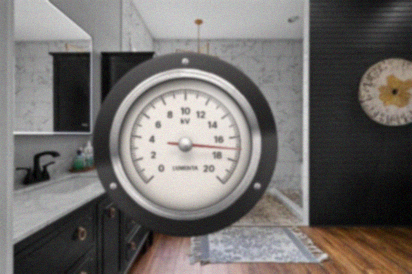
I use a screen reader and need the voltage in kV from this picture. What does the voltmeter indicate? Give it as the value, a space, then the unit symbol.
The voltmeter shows 17 kV
